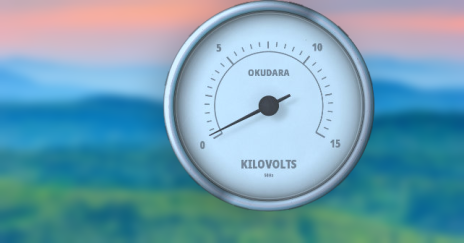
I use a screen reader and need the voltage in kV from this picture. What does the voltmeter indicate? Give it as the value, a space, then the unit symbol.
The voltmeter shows 0.25 kV
